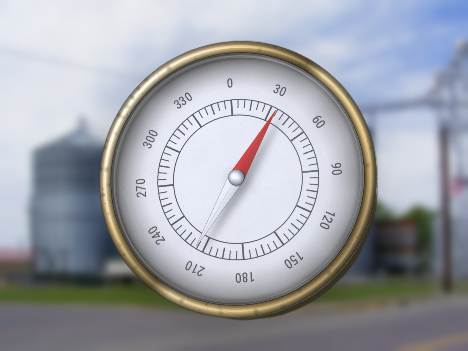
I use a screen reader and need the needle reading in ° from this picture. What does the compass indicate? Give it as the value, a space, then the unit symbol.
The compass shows 35 °
